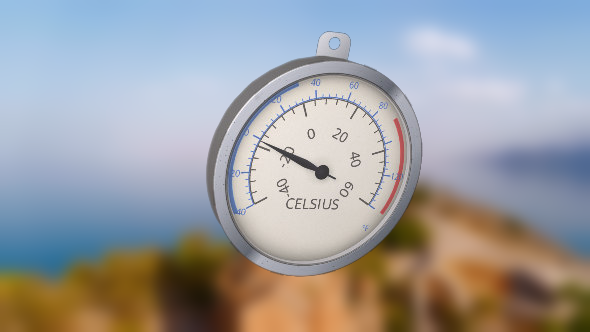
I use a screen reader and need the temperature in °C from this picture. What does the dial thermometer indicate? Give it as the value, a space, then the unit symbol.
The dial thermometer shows -18 °C
